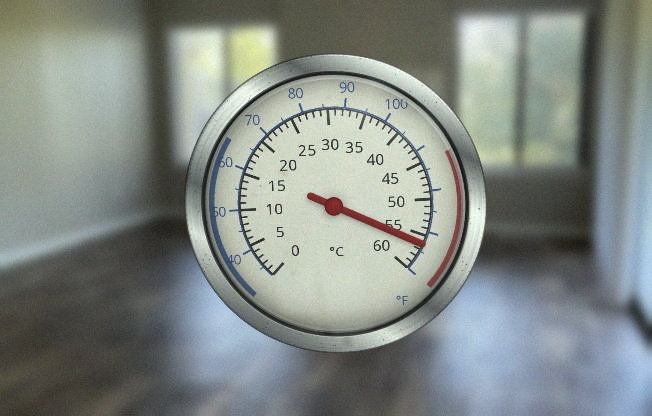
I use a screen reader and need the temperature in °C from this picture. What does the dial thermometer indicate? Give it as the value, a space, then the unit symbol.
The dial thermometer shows 56 °C
